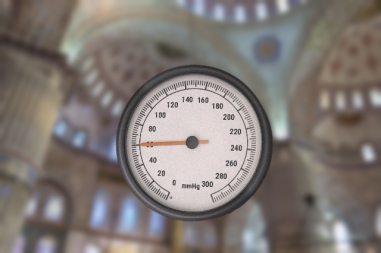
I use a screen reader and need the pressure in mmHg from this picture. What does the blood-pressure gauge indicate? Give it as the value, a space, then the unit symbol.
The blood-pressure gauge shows 60 mmHg
